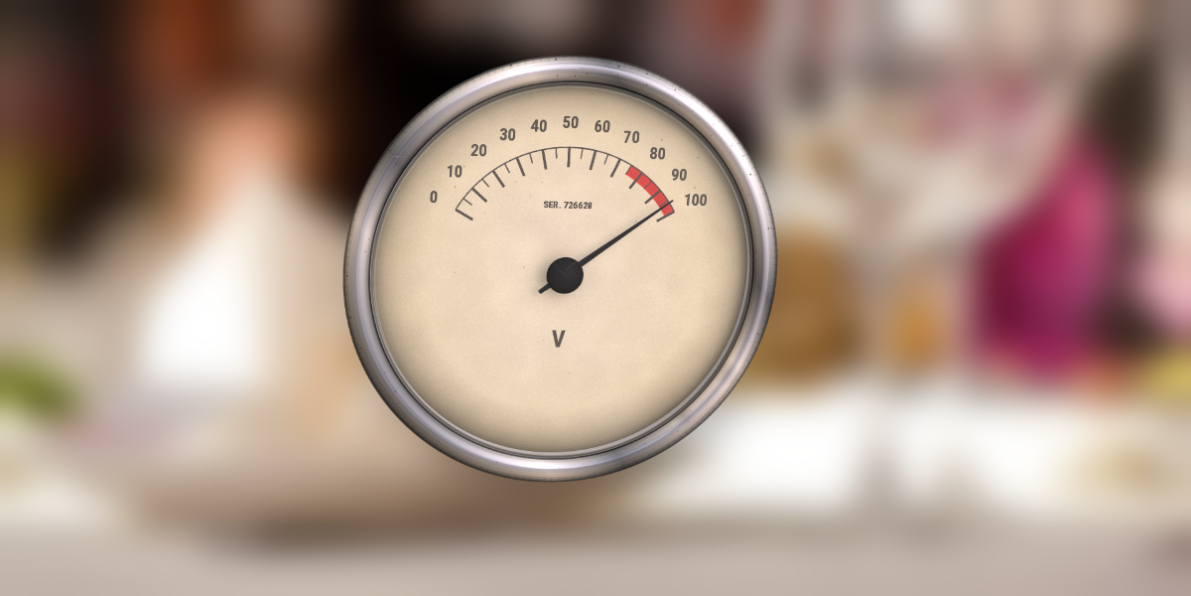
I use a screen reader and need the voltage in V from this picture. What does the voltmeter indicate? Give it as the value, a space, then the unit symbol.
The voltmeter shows 95 V
